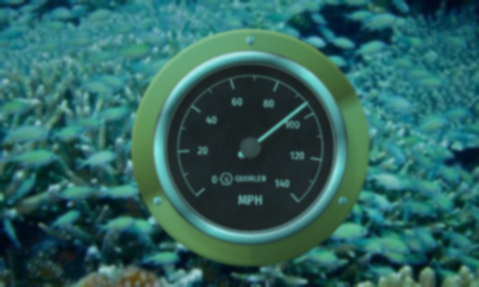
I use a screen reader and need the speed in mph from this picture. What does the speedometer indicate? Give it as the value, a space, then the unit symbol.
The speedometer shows 95 mph
